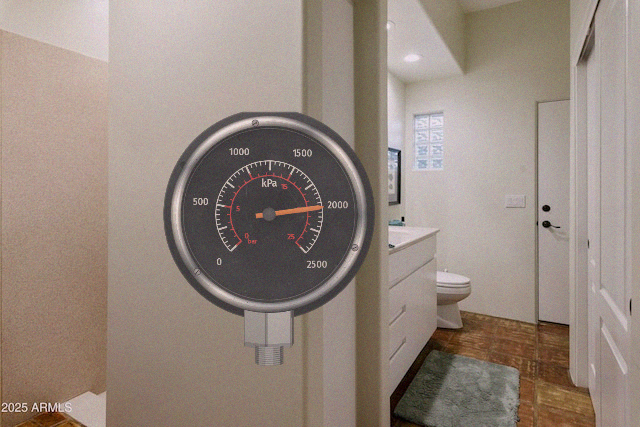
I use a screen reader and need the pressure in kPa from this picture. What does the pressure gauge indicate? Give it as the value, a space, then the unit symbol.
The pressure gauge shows 2000 kPa
